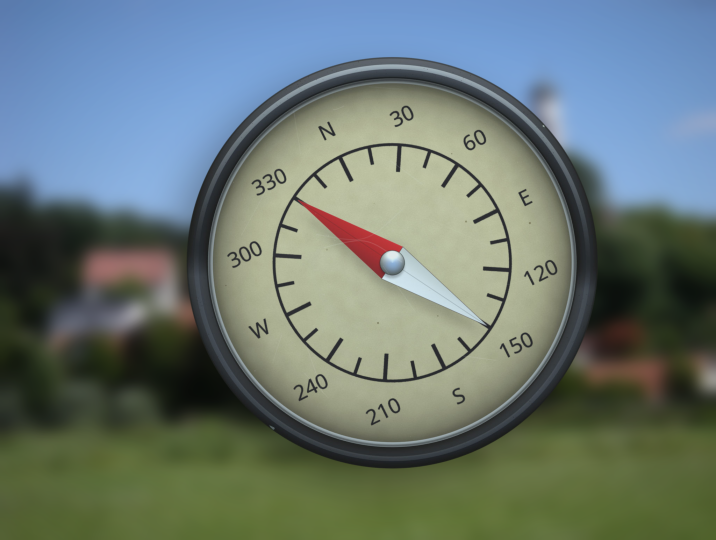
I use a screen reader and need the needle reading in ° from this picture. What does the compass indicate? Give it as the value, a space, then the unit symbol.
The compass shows 330 °
